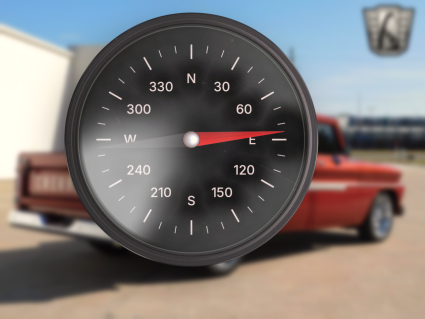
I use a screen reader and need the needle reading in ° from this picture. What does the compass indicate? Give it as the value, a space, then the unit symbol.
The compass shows 85 °
